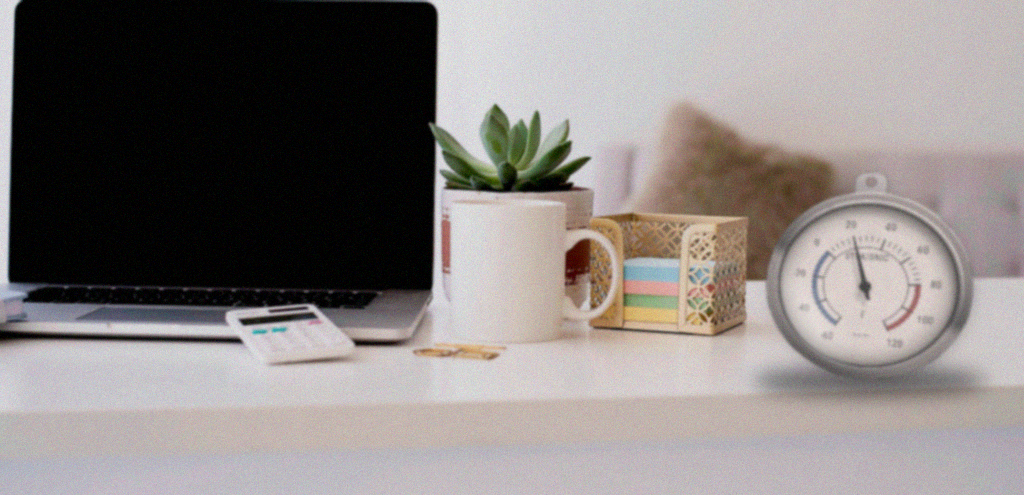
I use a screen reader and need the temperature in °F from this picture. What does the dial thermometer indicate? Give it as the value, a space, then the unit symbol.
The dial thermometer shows 20 °F
